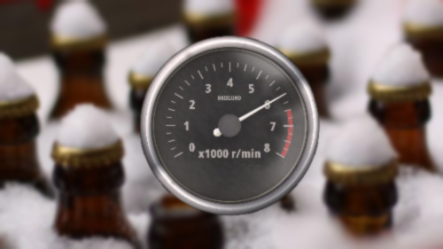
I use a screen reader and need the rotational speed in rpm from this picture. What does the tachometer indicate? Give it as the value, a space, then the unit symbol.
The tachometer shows 6000 rpm
